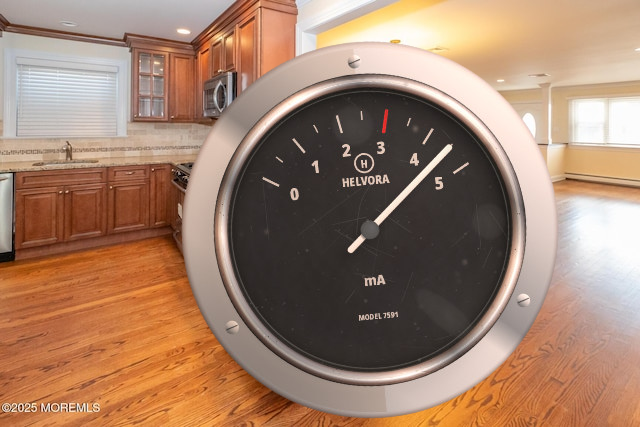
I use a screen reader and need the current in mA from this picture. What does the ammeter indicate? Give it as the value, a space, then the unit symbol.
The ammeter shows 4.5 mA
